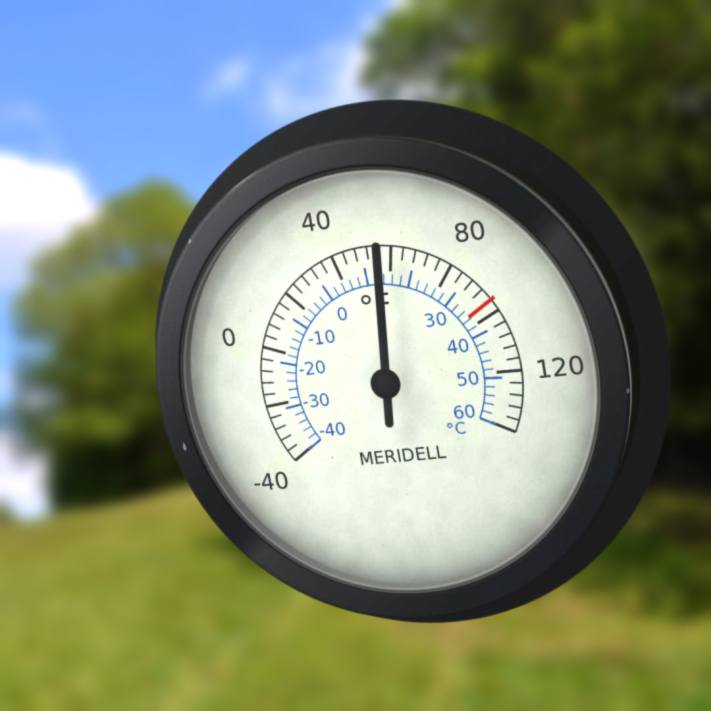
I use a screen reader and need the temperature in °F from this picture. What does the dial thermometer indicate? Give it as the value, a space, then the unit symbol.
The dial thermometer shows 56 °F
